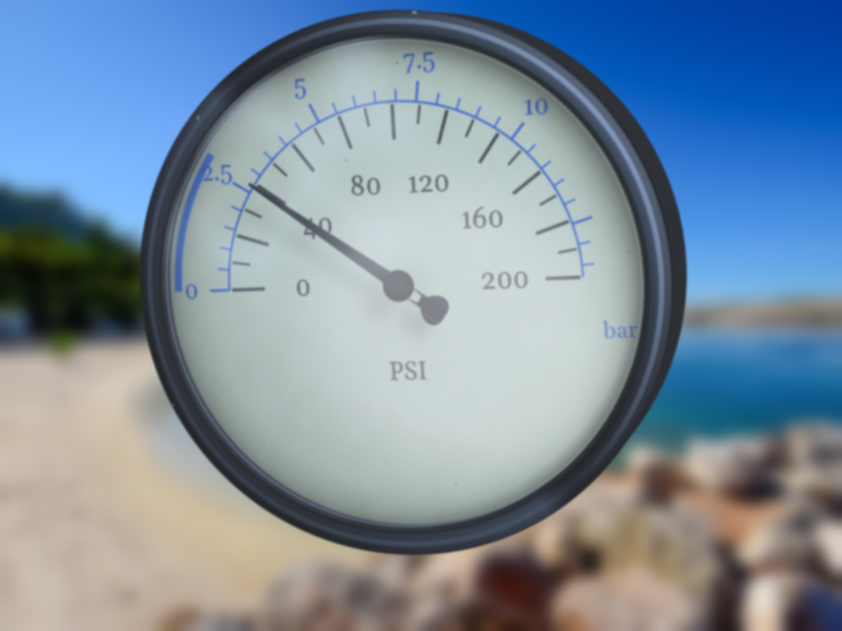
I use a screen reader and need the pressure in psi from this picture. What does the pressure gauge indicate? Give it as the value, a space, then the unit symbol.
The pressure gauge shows 40 psi
